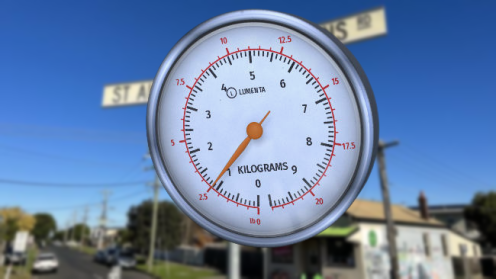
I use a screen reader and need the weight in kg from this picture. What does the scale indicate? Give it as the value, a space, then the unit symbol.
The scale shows 1.1 kg
